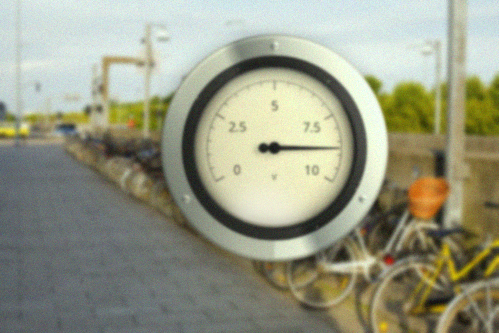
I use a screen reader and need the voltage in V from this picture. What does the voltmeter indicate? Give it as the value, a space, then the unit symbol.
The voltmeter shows 8.75 V
